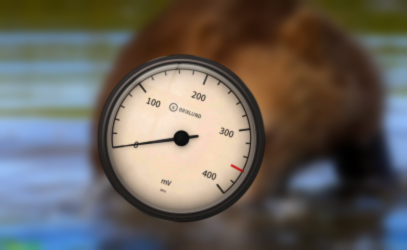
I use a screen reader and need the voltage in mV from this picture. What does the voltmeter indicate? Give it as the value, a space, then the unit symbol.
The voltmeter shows 0 mV
